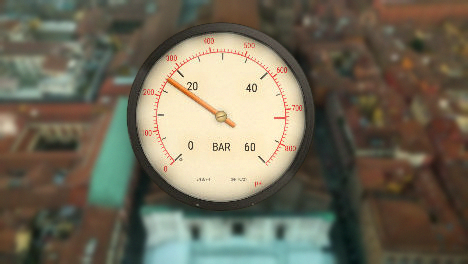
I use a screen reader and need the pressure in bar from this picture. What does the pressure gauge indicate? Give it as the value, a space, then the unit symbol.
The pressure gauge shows 17.5 bar
